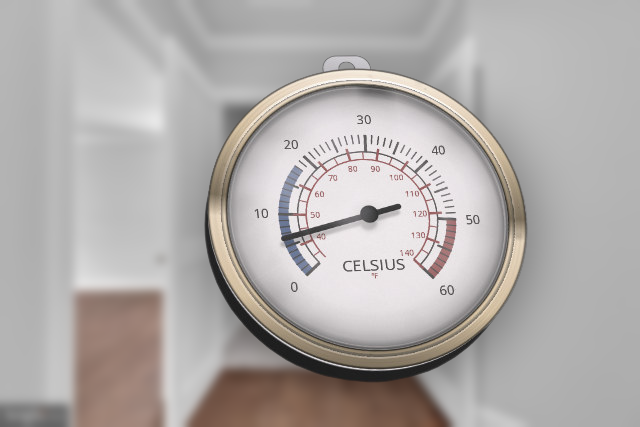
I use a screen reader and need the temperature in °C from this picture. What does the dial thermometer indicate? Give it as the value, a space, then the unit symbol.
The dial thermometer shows 6 °C
